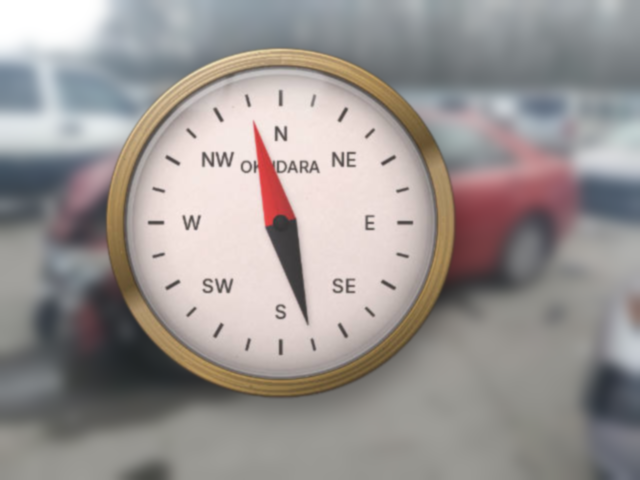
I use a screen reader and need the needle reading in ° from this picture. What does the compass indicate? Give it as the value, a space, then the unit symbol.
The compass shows 345 °
